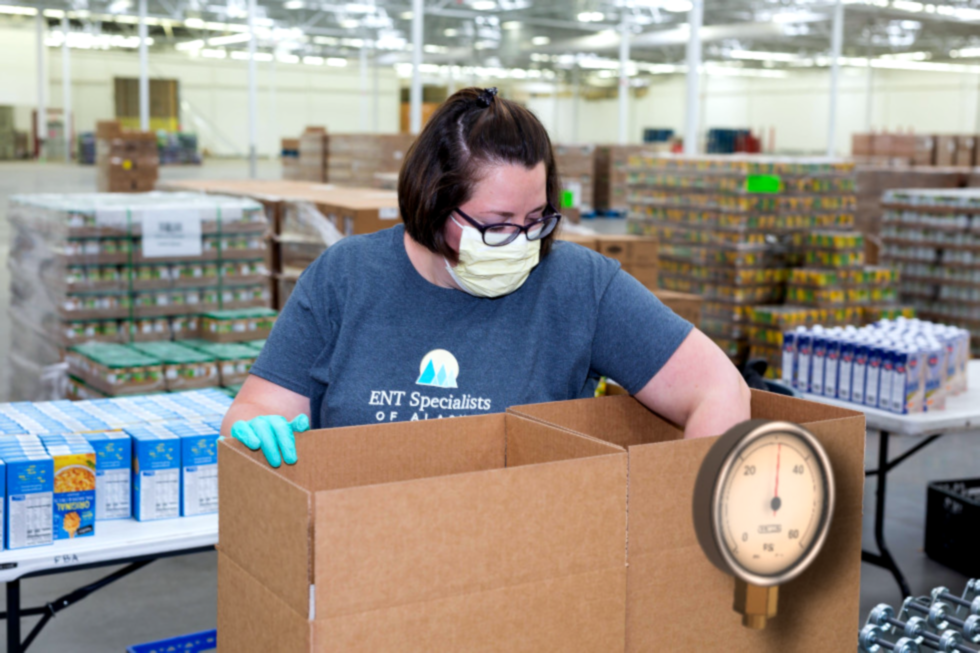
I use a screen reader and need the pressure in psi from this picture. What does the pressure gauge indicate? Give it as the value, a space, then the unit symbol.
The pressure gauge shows 30 psi
